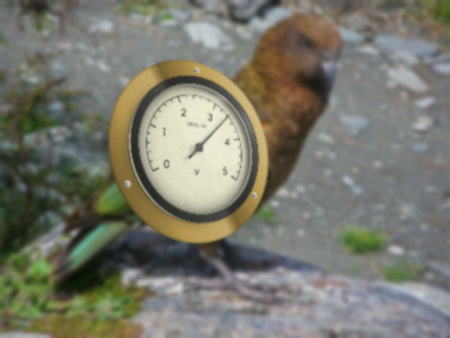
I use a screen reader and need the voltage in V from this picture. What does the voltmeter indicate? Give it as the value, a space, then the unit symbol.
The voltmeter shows 3.4 V
